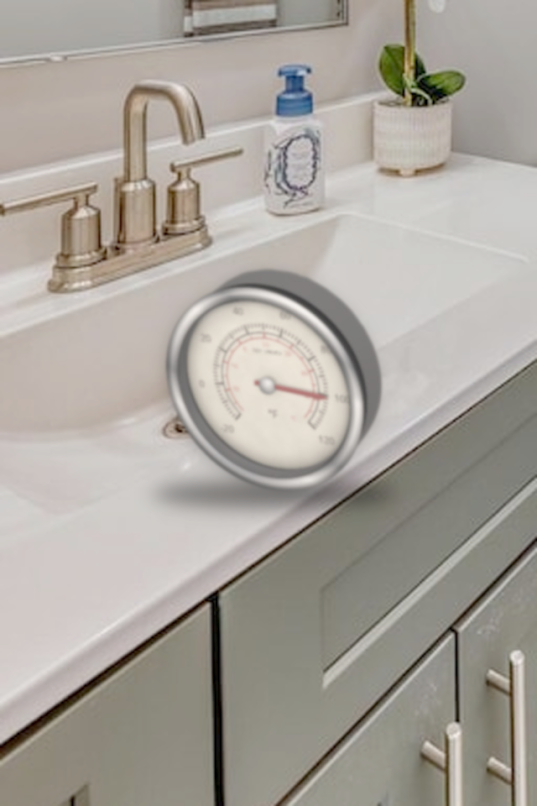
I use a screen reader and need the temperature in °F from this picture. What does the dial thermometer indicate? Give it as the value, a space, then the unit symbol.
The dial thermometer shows 100 °F
